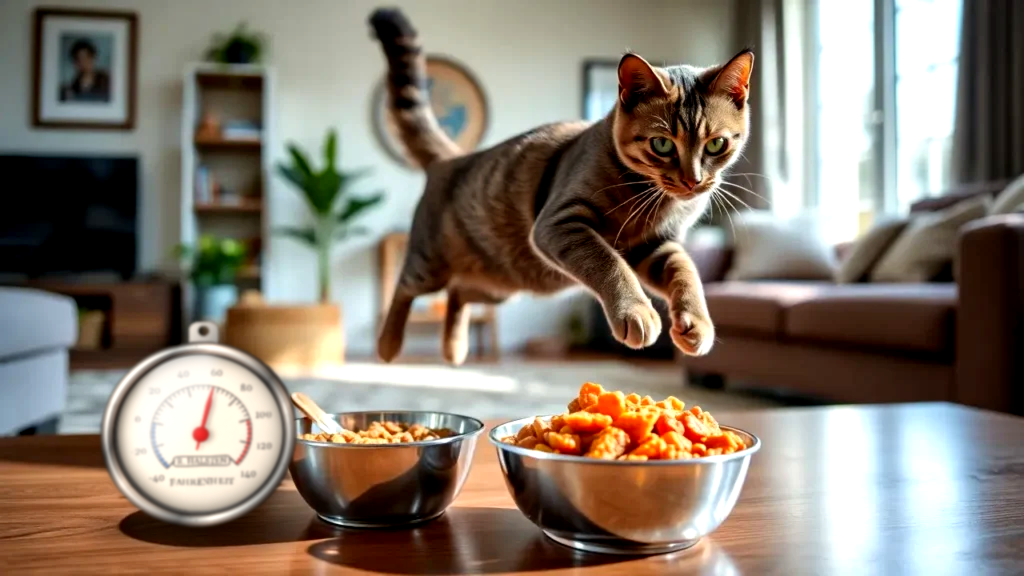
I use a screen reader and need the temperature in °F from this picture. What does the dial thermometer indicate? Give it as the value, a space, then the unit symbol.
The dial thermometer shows 60 °F
